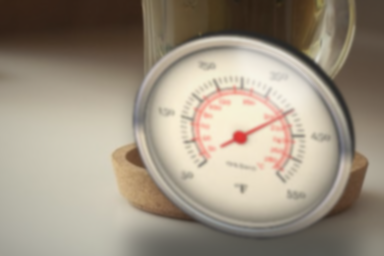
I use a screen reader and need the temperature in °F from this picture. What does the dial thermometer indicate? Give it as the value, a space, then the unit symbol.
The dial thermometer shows 400 °F
